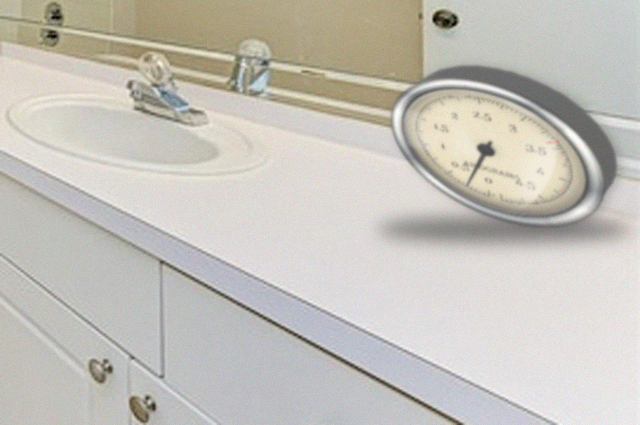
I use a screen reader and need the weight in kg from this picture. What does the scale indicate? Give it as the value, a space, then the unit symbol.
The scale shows 0.25 kg
